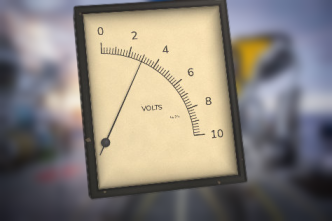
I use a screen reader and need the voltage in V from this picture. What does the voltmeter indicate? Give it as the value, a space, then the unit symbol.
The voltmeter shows 3 V
